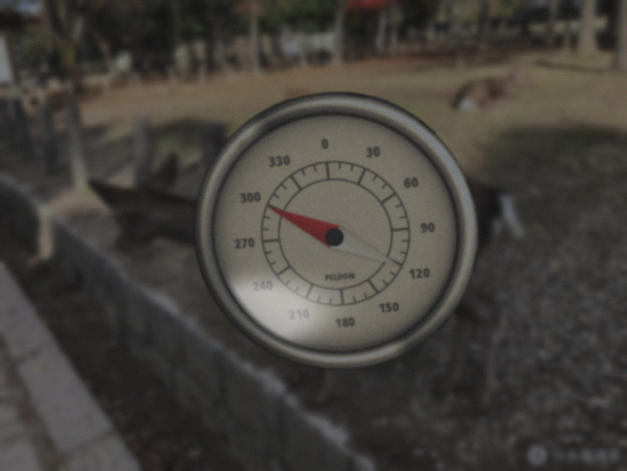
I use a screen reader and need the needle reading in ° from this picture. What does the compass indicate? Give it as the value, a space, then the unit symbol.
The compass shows 300 °
